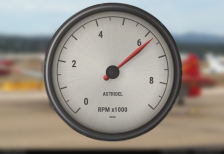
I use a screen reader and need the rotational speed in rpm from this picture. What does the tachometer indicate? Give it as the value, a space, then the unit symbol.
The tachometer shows 6250 rpm
